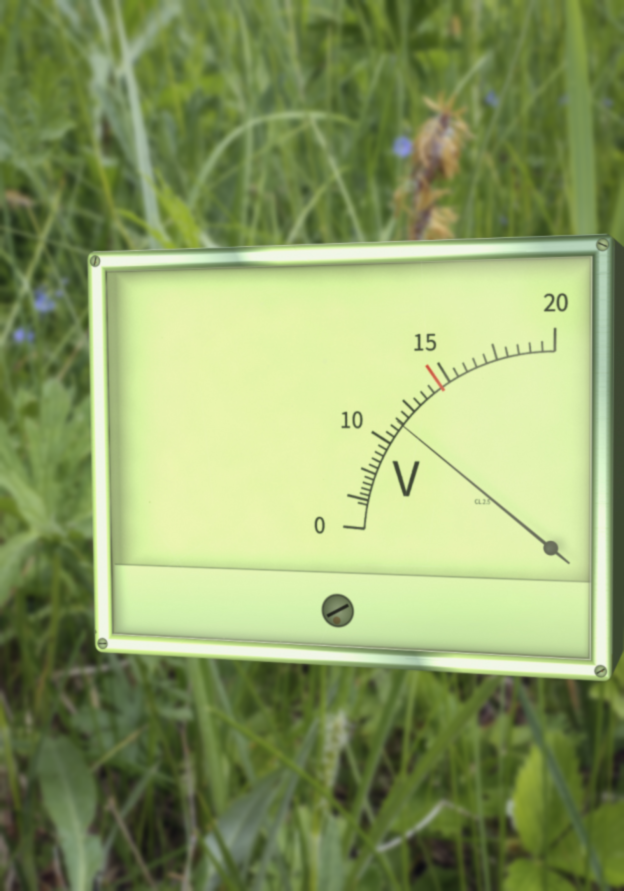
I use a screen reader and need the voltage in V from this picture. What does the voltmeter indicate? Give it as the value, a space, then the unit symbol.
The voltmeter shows 11.5 V
